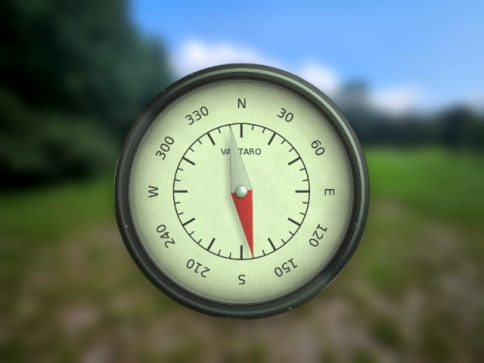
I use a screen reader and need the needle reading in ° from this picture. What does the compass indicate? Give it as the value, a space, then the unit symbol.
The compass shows 170 °
